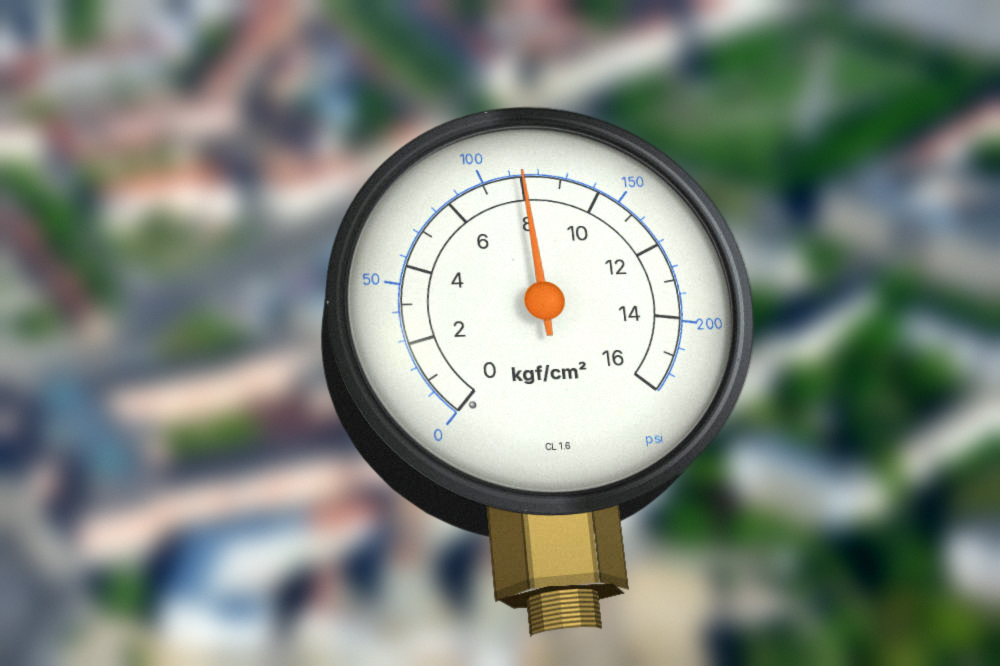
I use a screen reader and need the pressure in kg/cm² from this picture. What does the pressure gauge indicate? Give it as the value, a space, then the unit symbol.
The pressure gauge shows 8 kg/cm²
